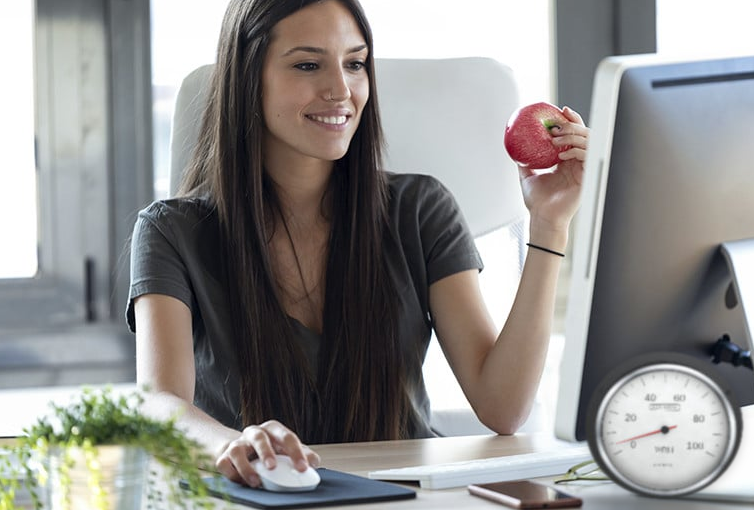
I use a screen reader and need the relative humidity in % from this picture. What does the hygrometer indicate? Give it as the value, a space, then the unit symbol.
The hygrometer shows 5 %
